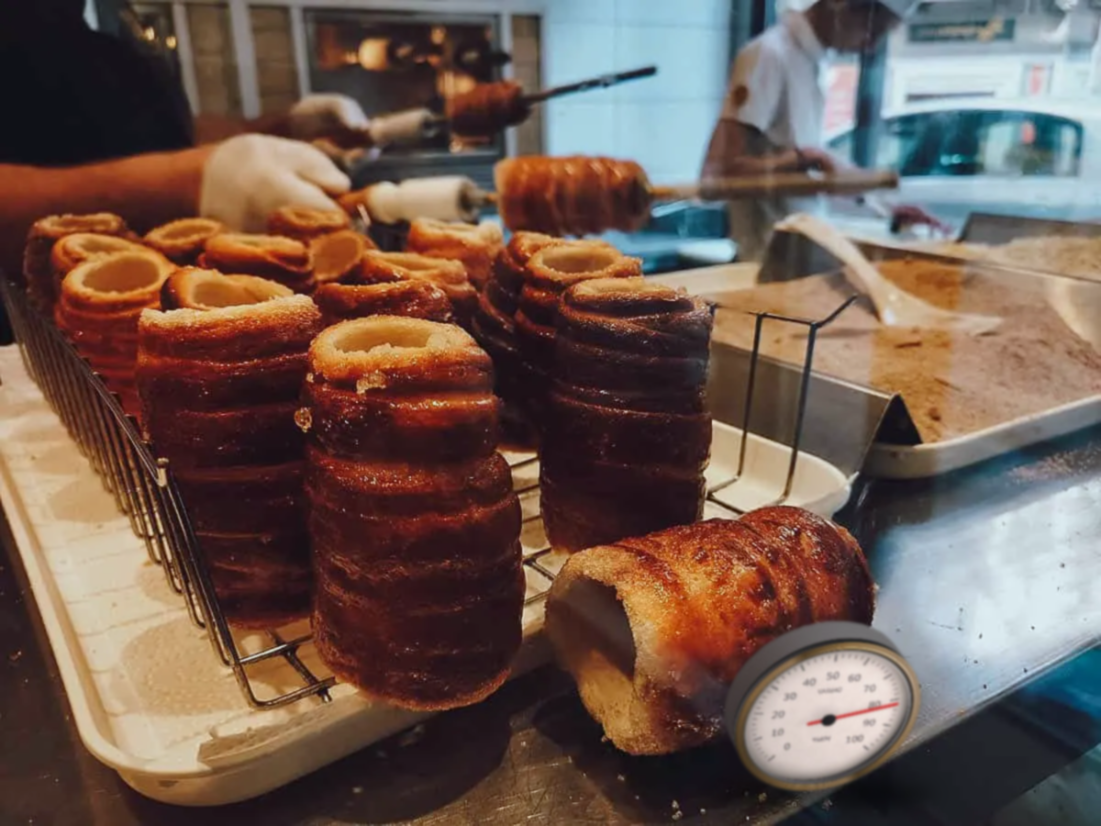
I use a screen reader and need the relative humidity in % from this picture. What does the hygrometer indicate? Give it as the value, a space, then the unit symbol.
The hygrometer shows 80 %
